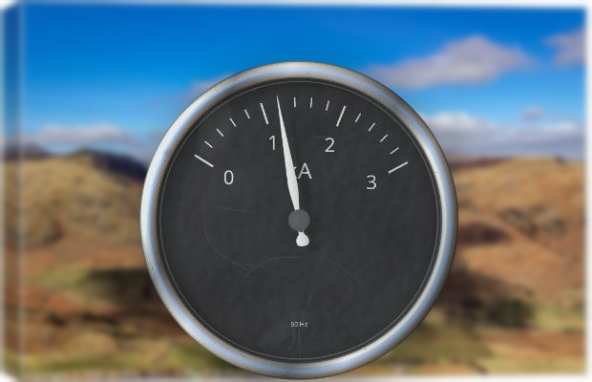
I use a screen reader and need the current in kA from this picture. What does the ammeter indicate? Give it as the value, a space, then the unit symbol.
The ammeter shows 1.2 kA
